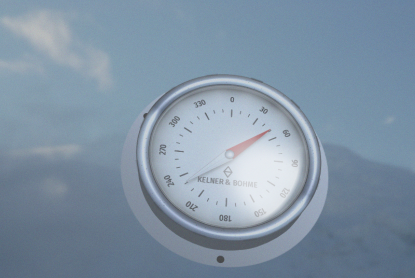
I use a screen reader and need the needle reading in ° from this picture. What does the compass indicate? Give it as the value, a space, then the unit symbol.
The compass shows 50 °
